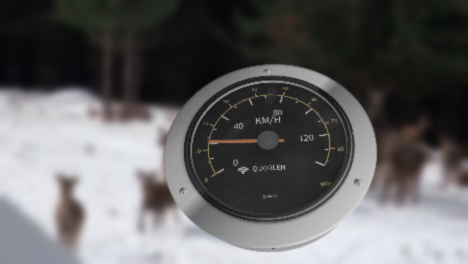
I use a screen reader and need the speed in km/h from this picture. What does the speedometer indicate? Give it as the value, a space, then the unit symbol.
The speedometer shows 20 km/h
